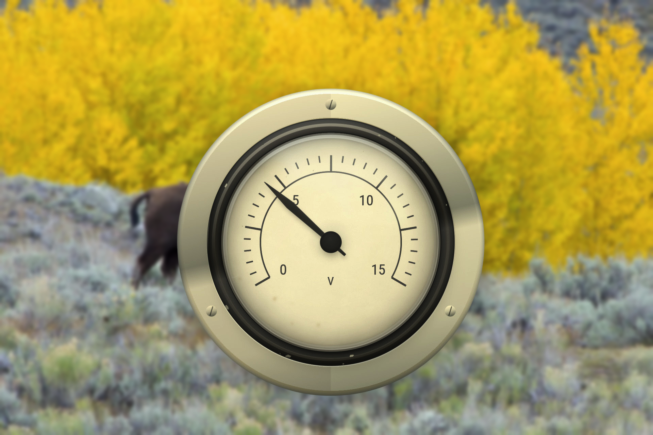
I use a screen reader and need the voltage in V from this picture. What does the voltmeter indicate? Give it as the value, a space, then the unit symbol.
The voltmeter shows 4.5 V
